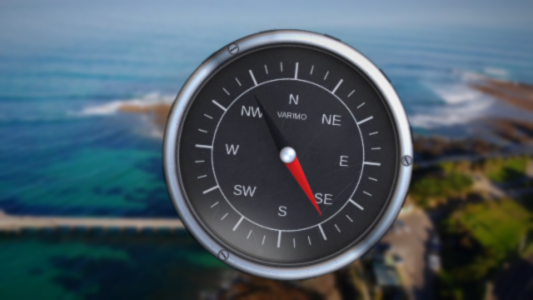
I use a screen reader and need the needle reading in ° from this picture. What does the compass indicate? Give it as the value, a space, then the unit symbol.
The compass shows 145 °
